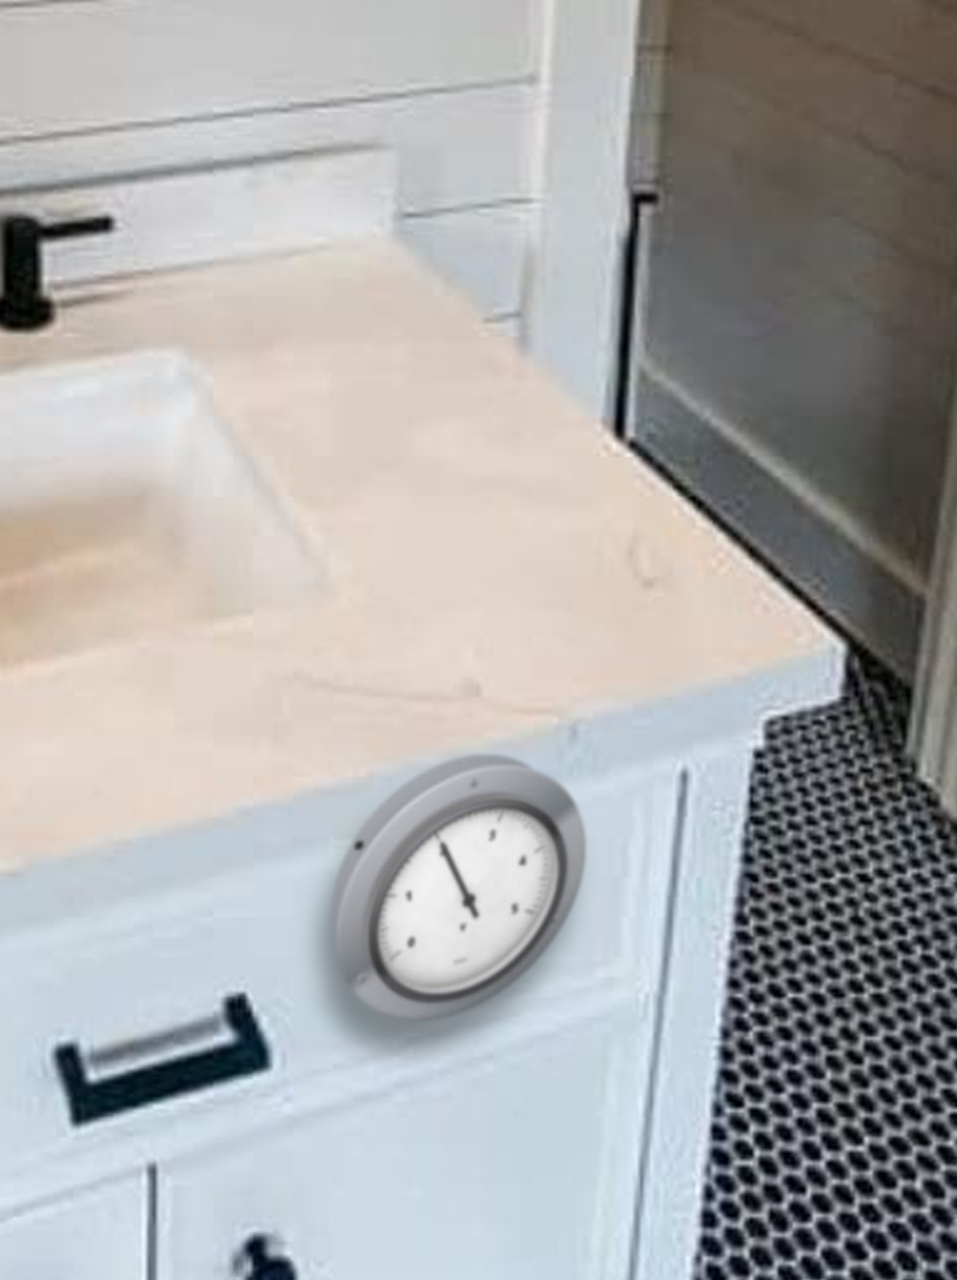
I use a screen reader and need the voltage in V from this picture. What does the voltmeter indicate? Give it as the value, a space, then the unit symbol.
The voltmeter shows 2 V
